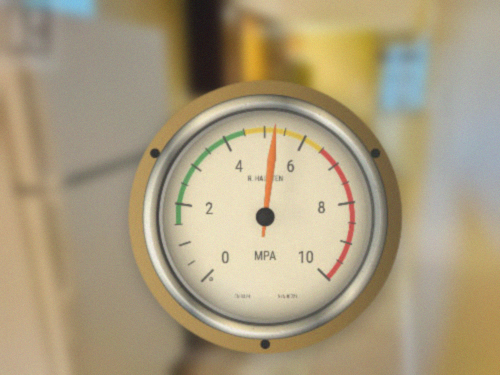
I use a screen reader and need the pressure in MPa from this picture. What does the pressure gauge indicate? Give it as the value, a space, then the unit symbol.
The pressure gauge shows 5.25 MPa
